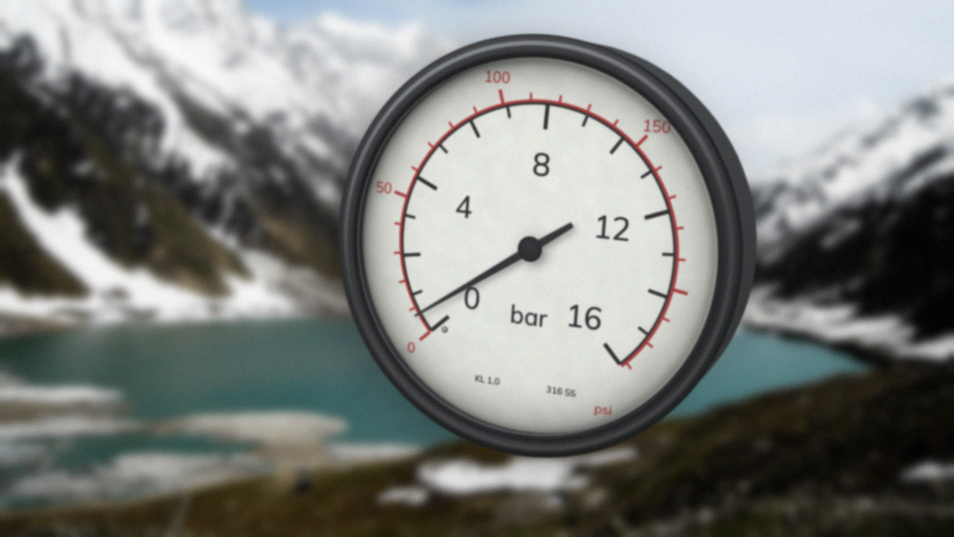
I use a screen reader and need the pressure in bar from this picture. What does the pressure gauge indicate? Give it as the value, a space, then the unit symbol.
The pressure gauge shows 0.5 bar
